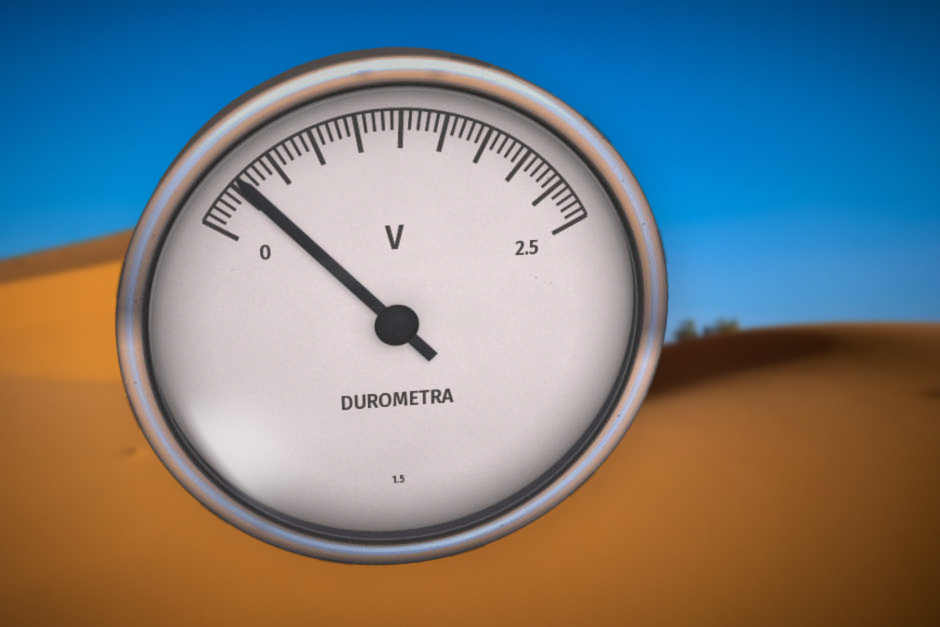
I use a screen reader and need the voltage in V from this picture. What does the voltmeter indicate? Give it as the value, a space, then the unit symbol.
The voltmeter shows 0.3 V
